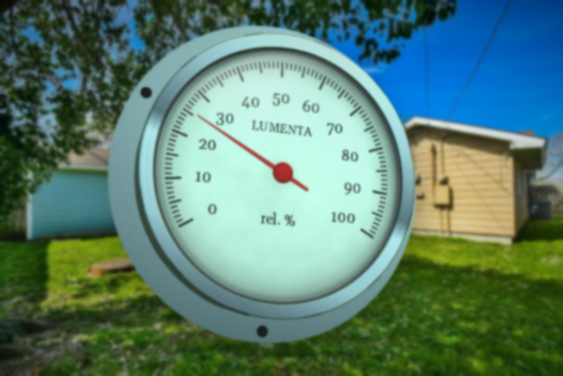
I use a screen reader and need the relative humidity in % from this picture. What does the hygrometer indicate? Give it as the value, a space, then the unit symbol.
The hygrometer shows 25 %
